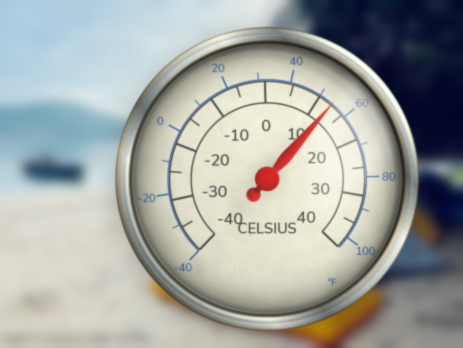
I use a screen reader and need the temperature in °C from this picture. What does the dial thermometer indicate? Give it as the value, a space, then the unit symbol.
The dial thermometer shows 12.5 °C
